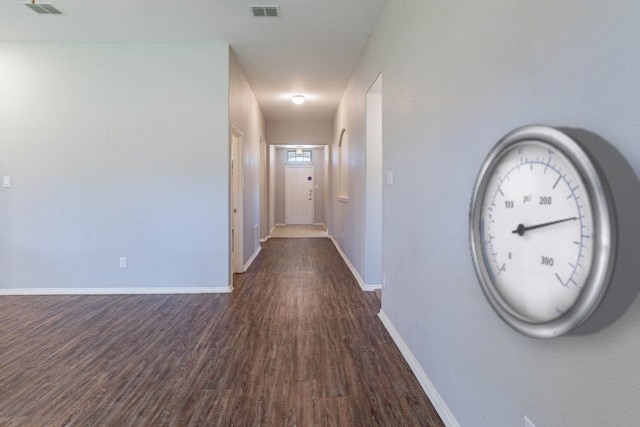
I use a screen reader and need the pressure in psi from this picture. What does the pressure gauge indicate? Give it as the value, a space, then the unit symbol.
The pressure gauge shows 240 psi
